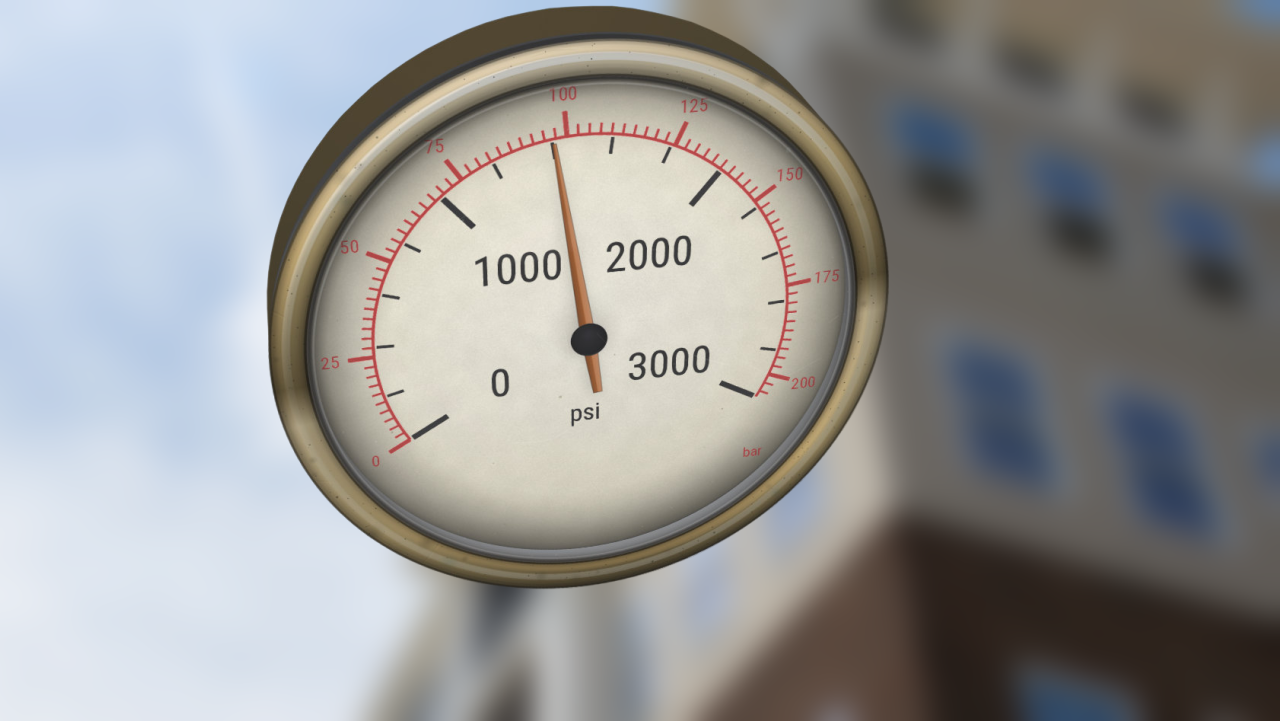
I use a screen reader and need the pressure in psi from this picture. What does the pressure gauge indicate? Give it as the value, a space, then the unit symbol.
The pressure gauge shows 1400 psi
